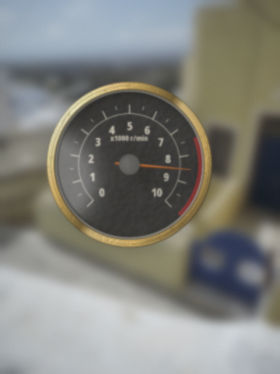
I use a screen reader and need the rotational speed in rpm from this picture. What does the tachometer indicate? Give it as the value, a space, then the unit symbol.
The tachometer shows 8500 rpm
